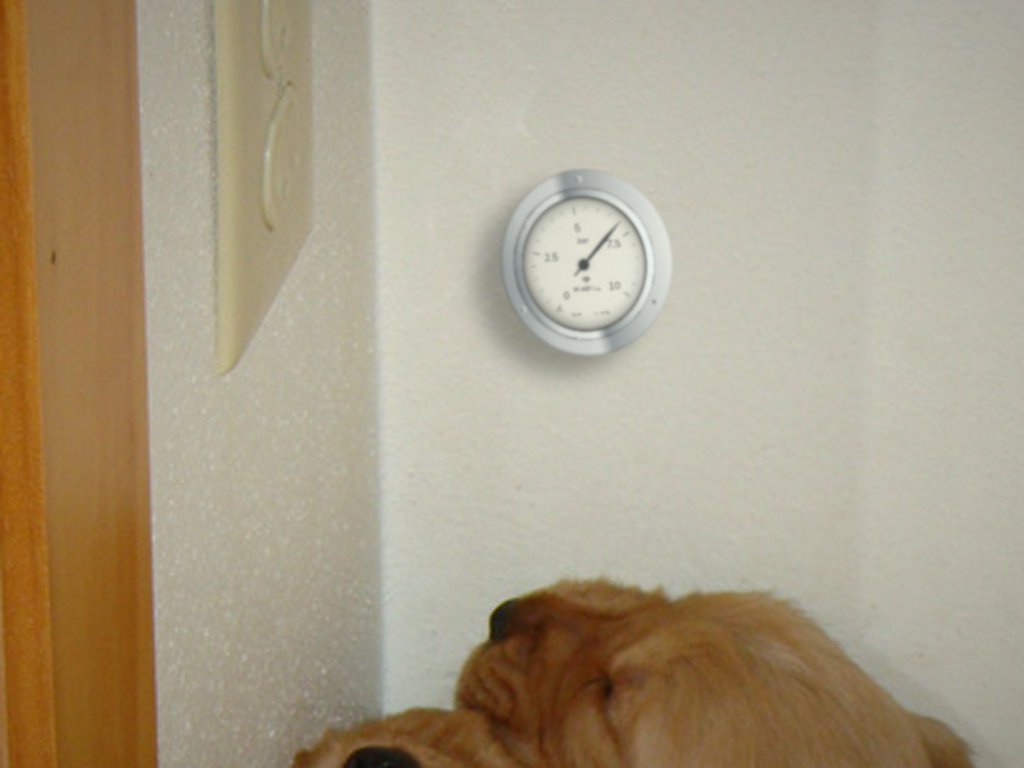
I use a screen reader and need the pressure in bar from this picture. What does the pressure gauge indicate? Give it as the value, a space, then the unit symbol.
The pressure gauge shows 7 bar
